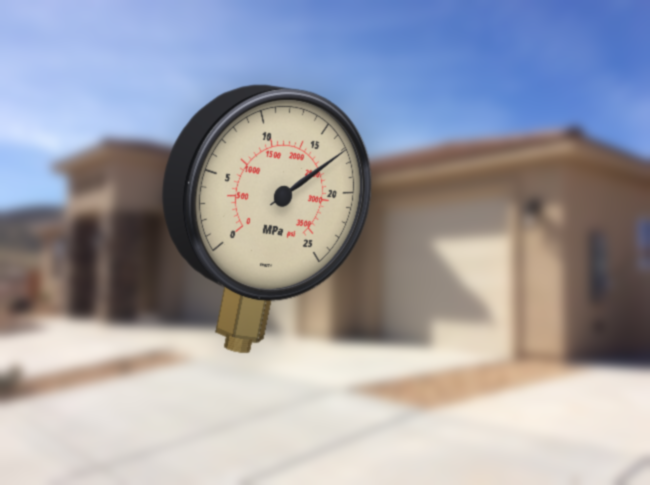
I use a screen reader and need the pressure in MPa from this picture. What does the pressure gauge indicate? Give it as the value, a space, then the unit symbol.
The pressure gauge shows 17 MPa
